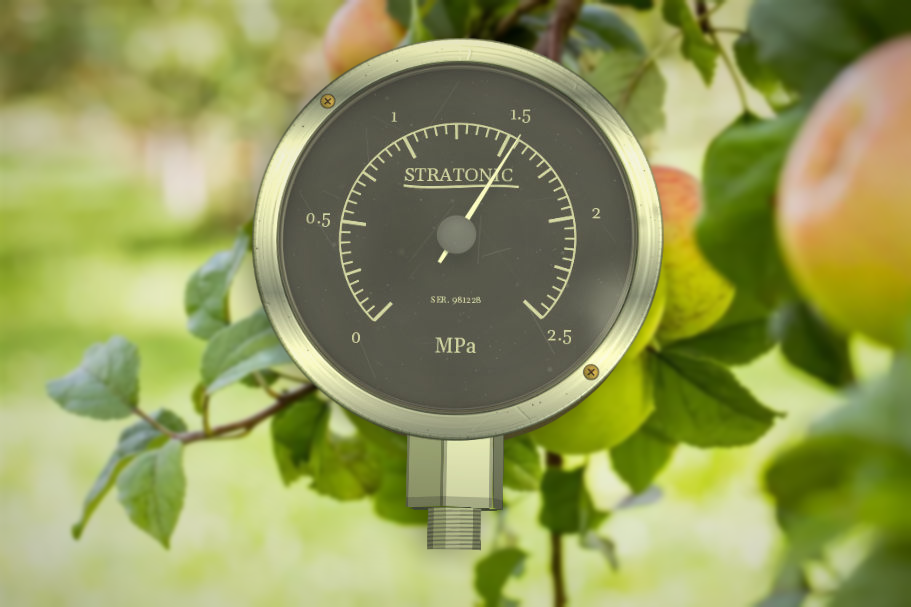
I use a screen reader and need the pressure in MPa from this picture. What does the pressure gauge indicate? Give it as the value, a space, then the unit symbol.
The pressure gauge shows 1.55 MPa
